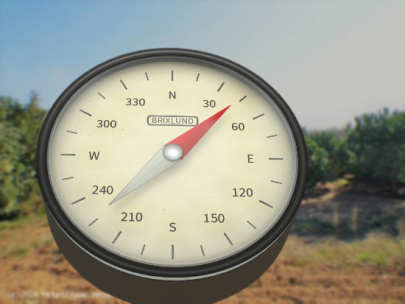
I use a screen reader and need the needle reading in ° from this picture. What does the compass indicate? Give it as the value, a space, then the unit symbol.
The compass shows 45 °
